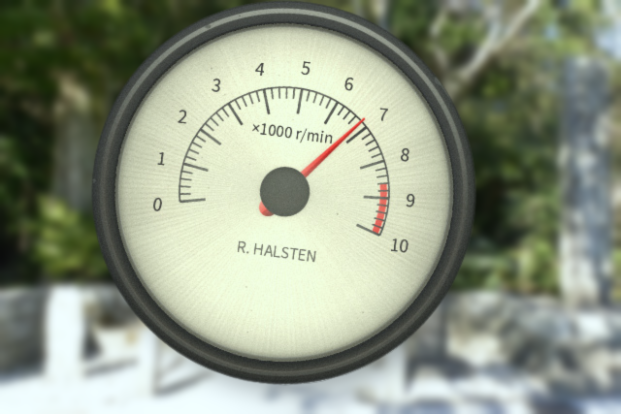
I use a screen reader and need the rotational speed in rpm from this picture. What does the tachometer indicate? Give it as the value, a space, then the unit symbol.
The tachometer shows 6800 rpm
